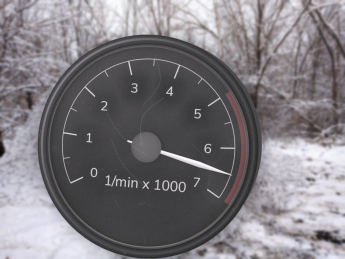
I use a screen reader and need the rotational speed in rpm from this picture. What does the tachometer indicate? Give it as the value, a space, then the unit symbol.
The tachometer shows 6500 rpm
